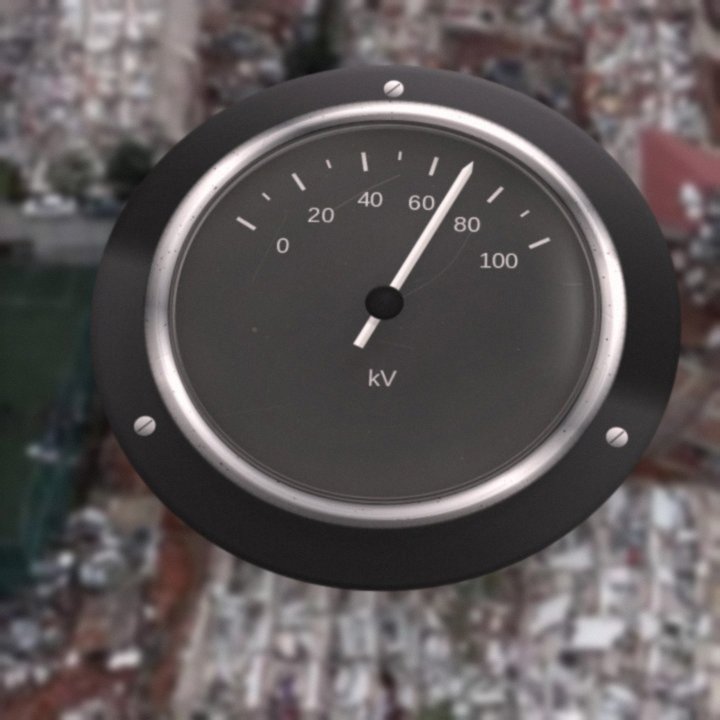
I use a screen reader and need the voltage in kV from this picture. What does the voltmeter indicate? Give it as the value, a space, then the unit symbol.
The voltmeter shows 70 kV
